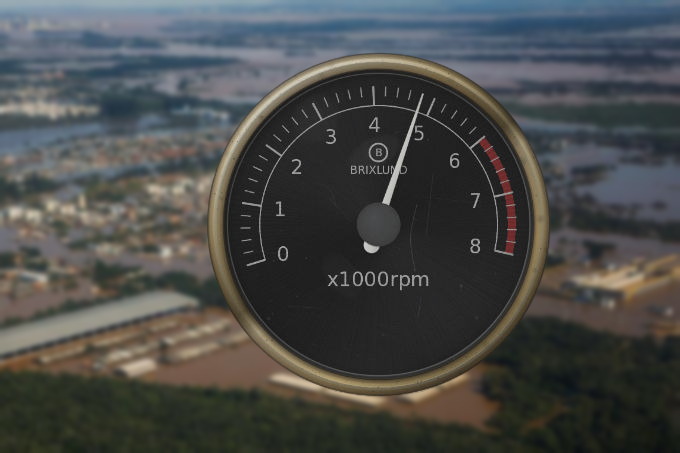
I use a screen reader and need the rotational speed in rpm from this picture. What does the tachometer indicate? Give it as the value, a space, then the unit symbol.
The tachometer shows 4800 rpm
